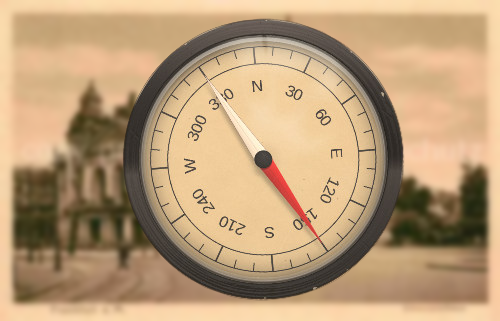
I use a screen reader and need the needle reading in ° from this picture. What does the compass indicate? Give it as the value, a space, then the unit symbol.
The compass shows 150 °
